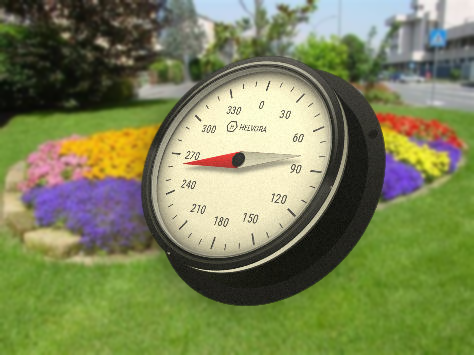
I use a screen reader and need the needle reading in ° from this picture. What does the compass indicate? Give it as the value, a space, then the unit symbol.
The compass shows 260 °
